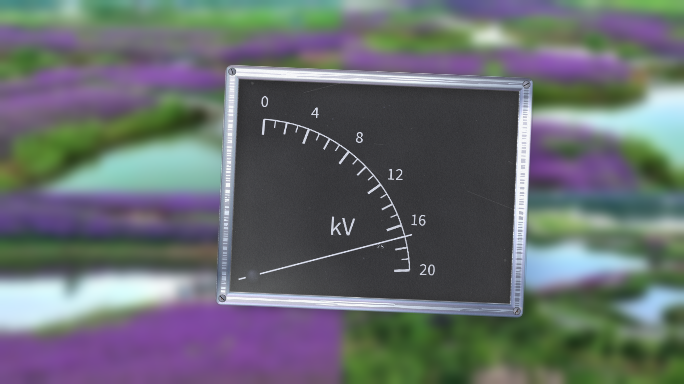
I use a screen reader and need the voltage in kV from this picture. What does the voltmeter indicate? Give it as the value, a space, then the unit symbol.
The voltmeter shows 17 kV
